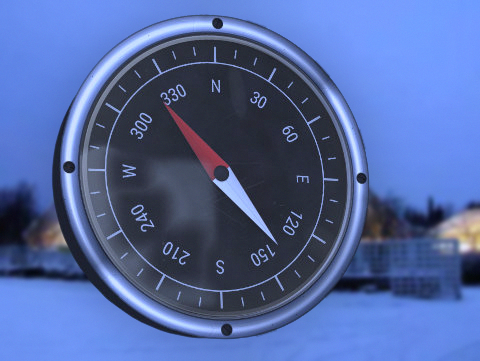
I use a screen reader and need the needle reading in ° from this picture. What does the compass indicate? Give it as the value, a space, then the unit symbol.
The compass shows 320 °
